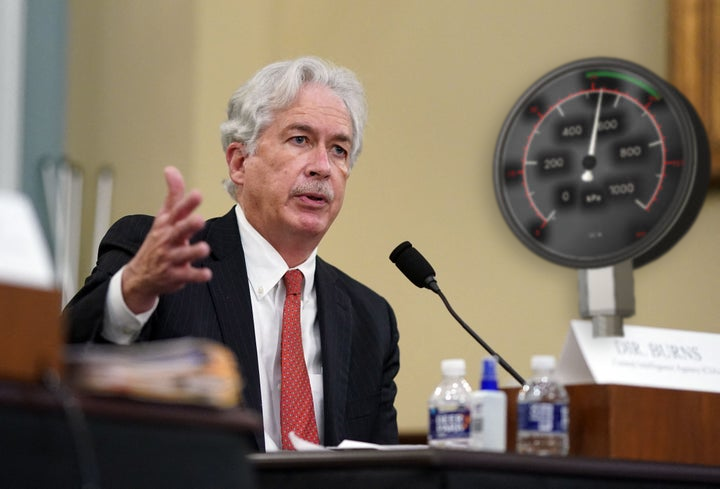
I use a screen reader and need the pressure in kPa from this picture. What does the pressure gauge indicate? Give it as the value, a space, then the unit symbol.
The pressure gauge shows 550 kPa
